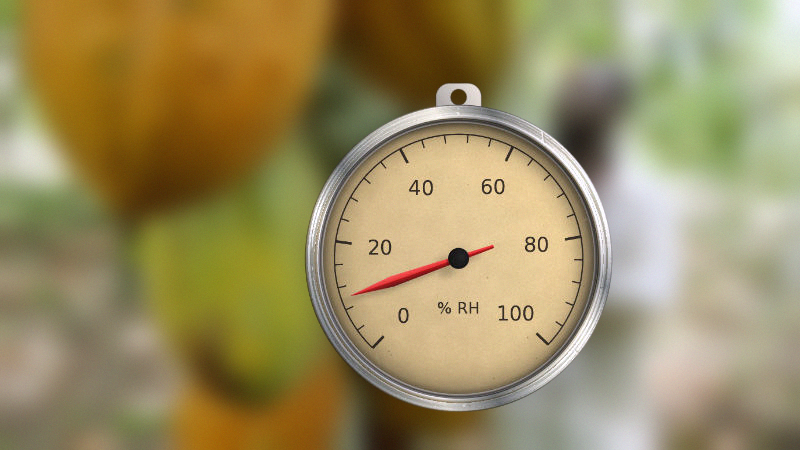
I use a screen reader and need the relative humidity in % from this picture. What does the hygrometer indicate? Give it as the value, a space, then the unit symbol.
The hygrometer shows 10 %
